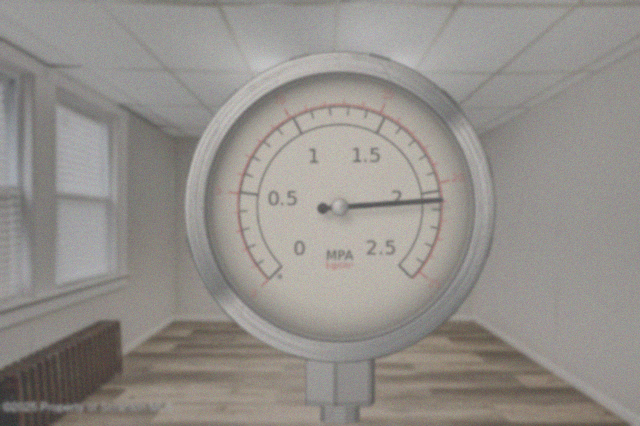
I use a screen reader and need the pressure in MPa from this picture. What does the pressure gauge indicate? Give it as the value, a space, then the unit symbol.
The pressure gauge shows 2.05 MPa
